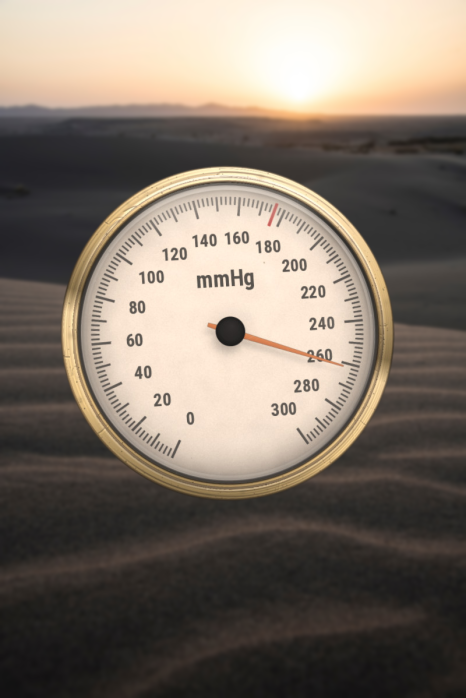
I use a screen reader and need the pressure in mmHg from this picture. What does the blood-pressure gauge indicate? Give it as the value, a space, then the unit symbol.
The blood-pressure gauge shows 262 mmHg
